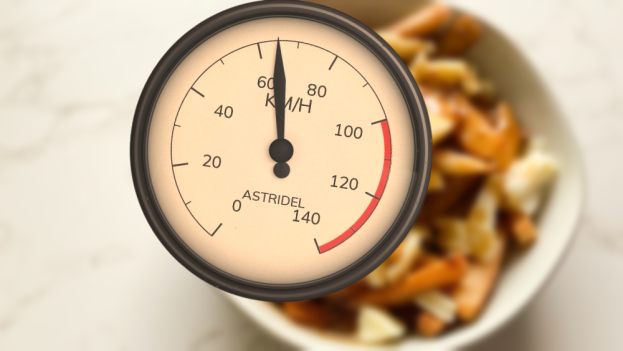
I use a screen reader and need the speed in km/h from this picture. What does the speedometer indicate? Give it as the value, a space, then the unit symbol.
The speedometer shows 65 km/h
